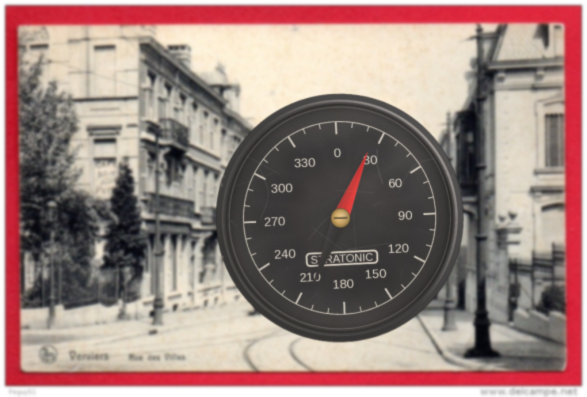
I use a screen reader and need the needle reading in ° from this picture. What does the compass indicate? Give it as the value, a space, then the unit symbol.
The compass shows 25 °
